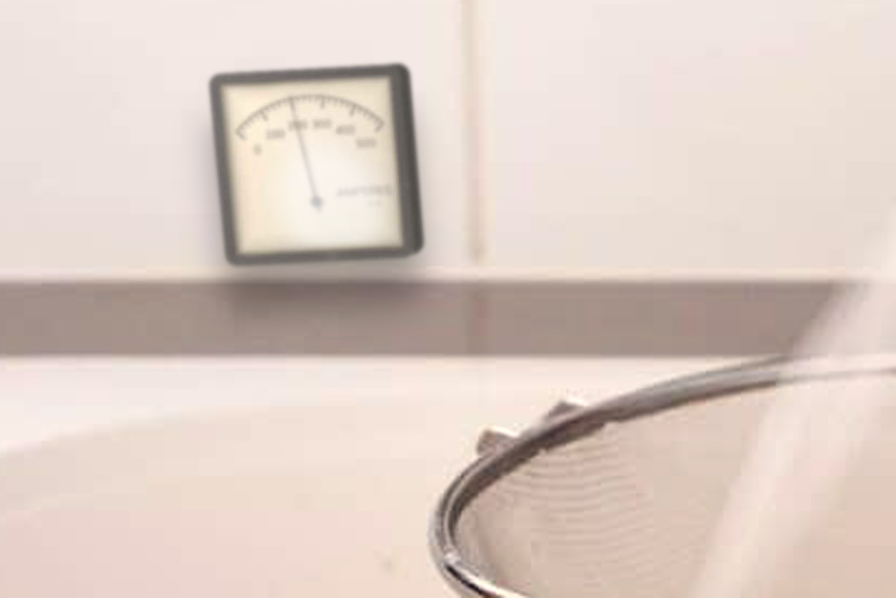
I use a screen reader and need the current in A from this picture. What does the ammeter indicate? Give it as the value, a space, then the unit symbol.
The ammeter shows 200 A
